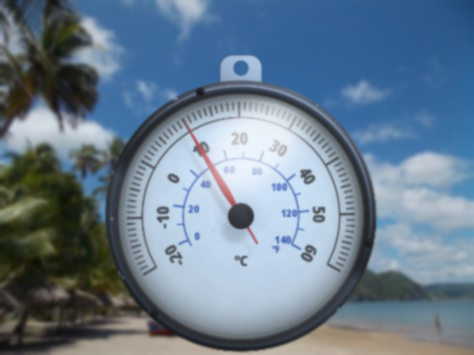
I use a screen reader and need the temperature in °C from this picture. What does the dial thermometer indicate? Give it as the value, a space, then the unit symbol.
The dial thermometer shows 10 °C
